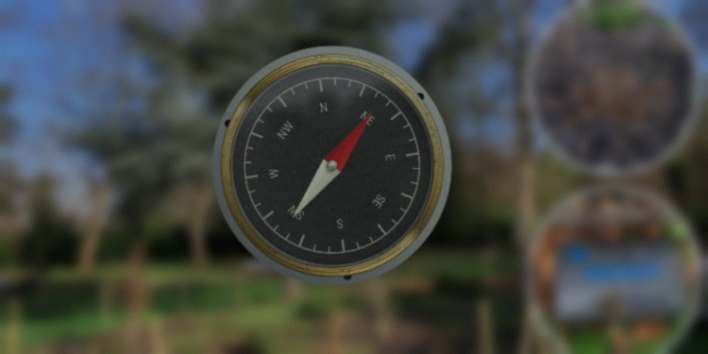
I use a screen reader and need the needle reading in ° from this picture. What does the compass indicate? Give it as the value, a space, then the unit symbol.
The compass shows 45 °
